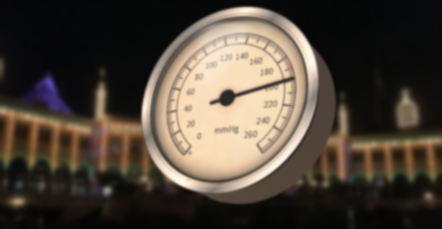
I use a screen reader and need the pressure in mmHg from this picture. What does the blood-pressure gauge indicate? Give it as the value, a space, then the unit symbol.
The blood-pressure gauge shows 200 mmHg
